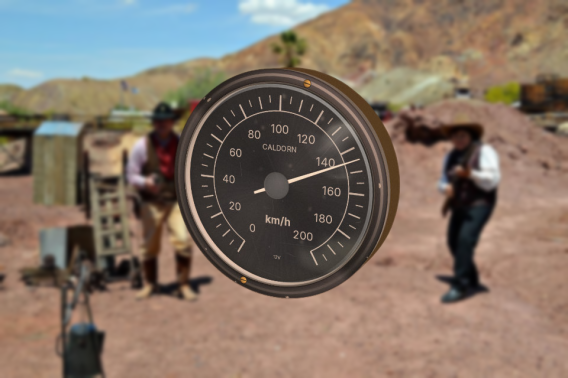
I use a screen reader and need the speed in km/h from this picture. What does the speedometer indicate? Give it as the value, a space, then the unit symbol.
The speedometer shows 145 km/h
